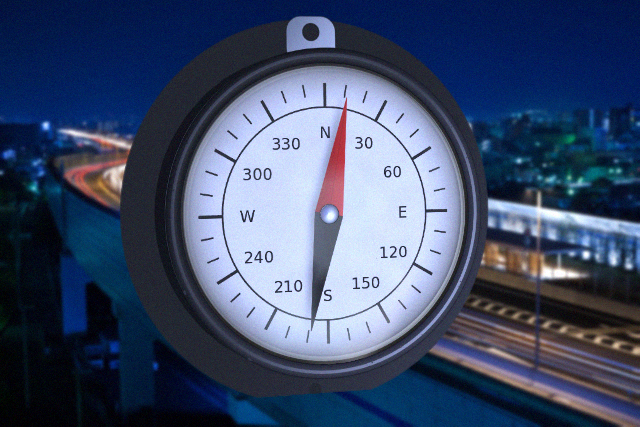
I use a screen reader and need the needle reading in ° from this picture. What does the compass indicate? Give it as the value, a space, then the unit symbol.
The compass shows 10 °
